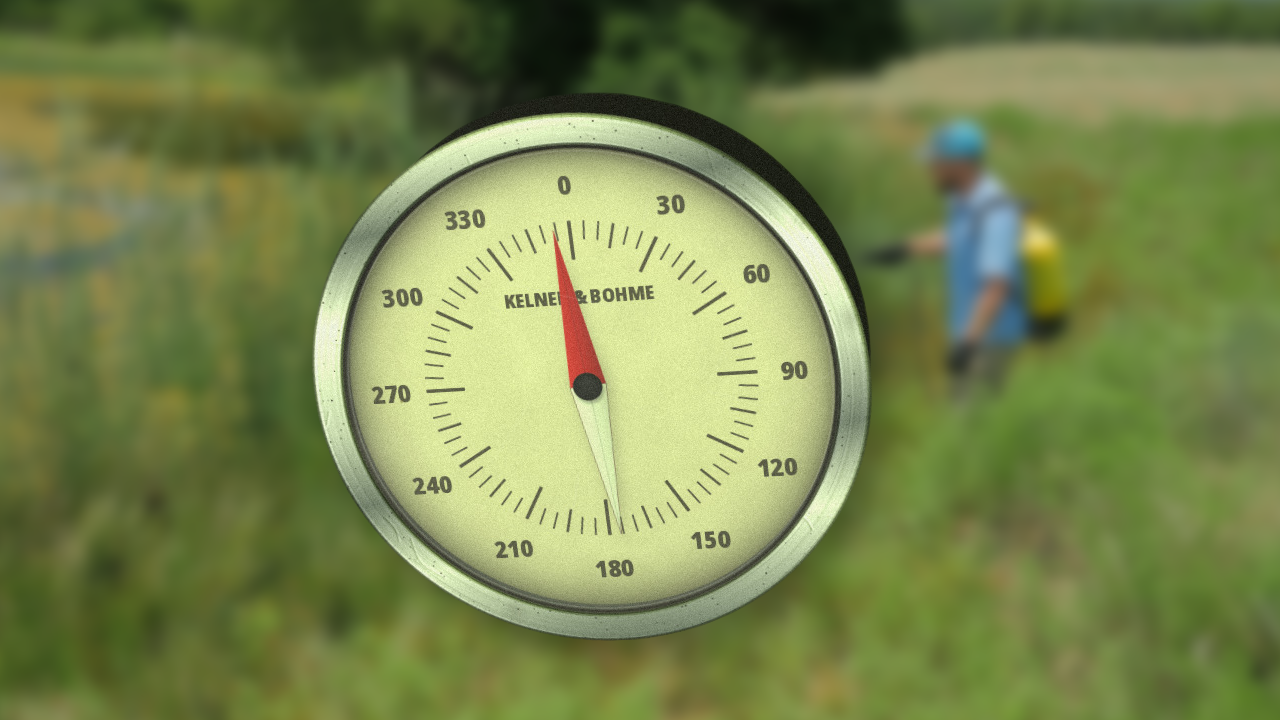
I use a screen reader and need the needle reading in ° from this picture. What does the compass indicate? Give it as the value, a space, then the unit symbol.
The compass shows 355 °
